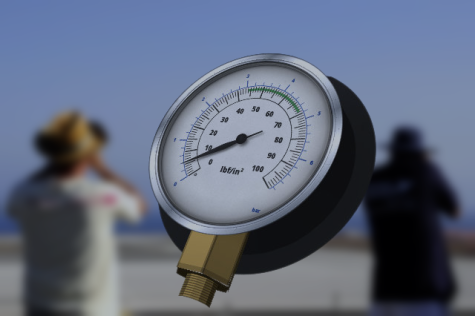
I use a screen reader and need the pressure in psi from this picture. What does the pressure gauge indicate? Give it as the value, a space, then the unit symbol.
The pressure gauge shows 5 psi
